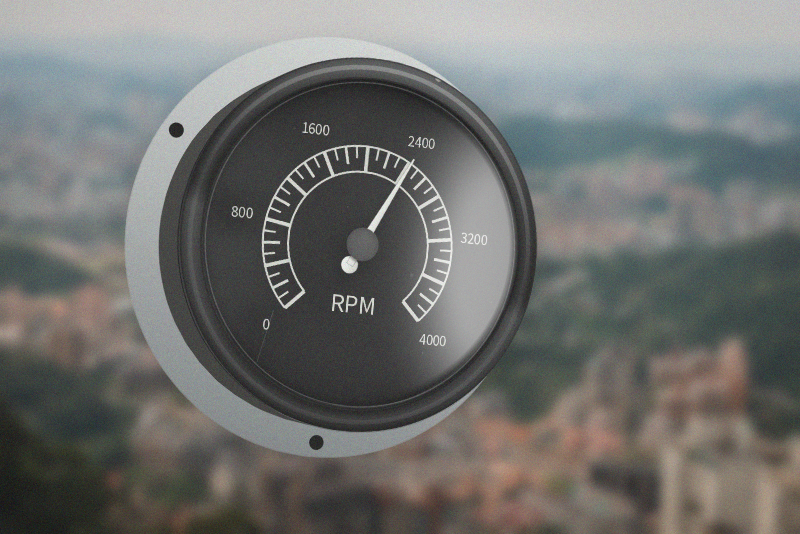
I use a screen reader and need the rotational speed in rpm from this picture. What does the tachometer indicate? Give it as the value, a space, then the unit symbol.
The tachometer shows 2400 rpm
